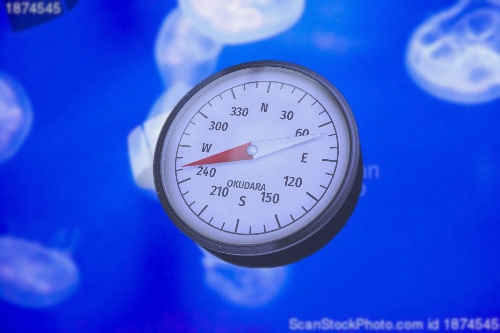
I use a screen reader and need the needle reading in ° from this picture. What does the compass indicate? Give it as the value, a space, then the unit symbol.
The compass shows 250 °
